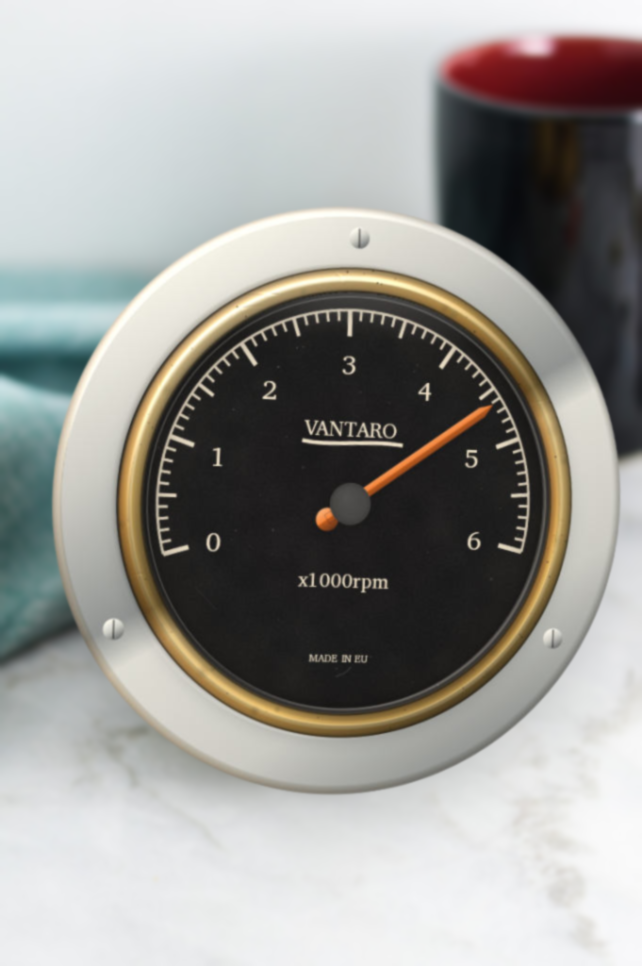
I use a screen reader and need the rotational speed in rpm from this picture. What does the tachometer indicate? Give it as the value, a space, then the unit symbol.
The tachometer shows 4600 rpm
